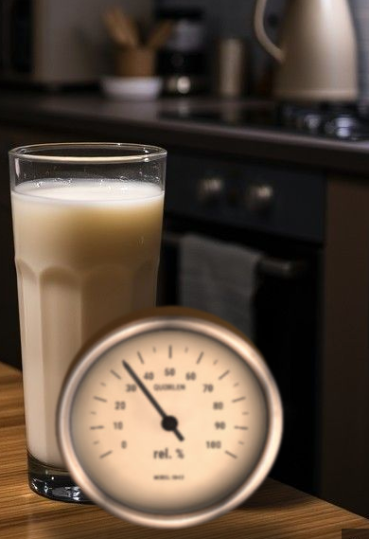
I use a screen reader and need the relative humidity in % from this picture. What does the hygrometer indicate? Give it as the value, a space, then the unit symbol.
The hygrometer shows 35 %
